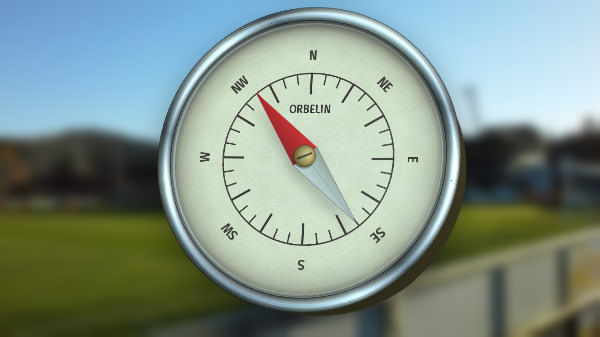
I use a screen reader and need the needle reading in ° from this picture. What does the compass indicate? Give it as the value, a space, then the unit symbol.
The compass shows 320 °
